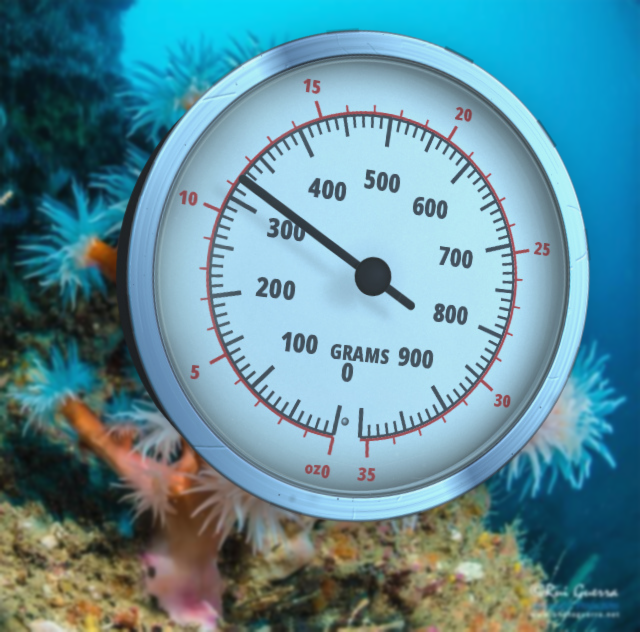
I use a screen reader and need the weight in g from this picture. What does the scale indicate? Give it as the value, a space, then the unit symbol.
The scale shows 320 g
